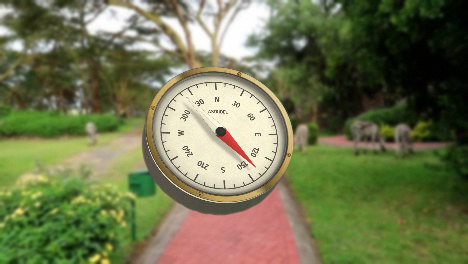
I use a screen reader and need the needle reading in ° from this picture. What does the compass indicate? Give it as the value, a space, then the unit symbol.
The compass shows 140 °
